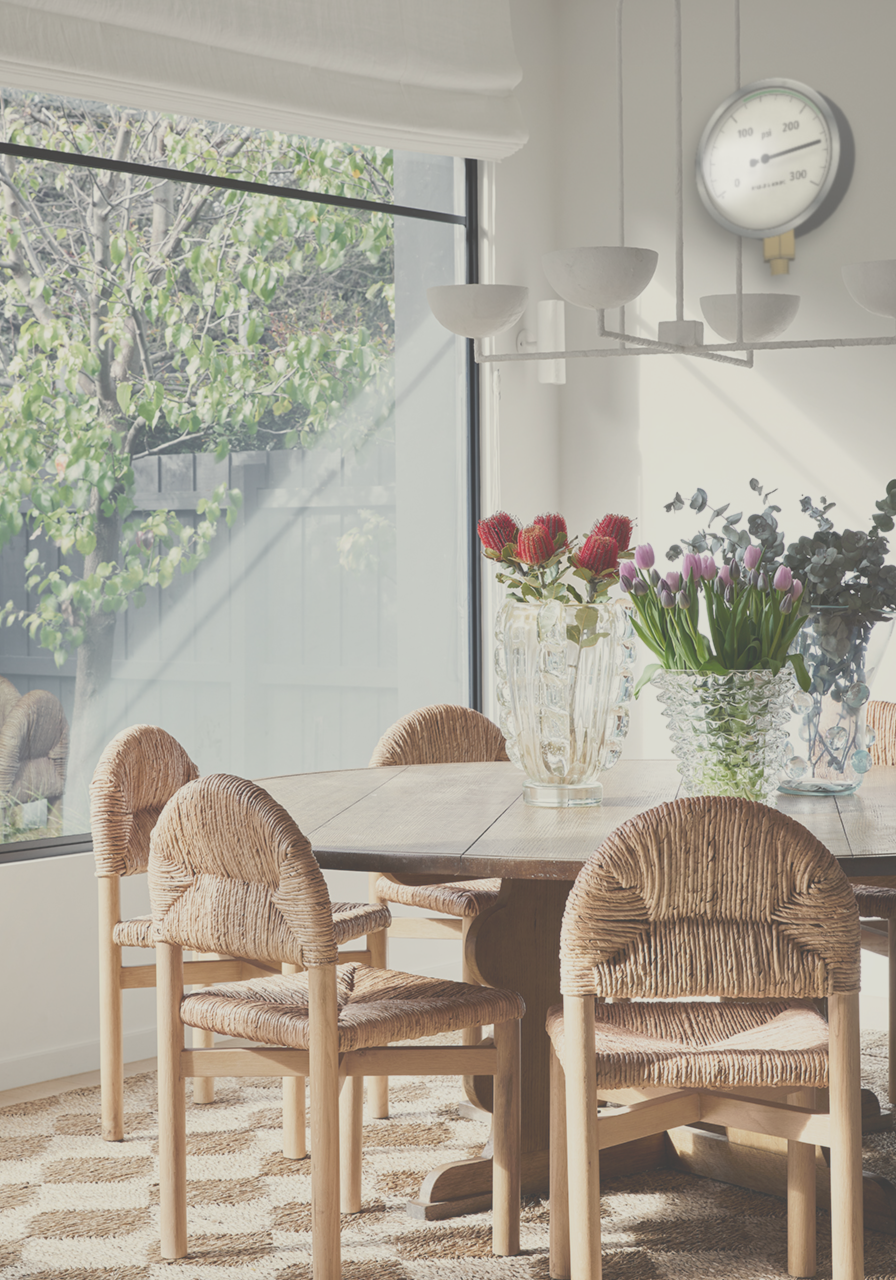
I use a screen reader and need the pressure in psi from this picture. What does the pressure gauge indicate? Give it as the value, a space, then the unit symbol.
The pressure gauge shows 250 psi
